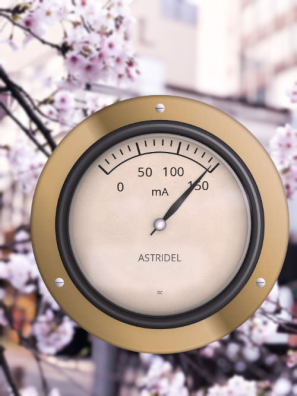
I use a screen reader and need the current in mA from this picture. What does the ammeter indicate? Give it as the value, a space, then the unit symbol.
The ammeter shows 145 mA
